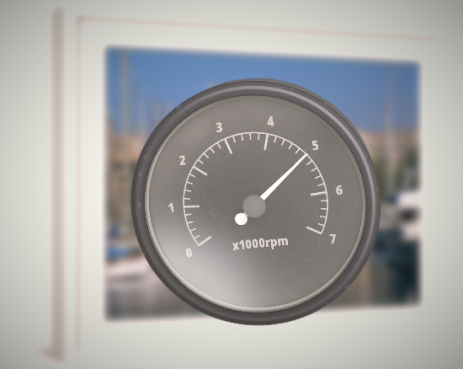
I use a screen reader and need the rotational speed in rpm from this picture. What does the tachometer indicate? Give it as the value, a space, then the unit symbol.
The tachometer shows 5000 rpm
